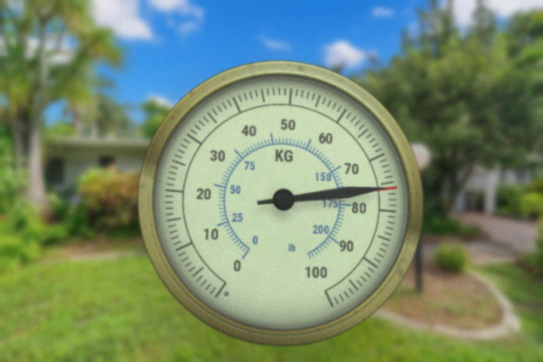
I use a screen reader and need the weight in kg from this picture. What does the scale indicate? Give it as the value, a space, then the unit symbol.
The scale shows 76 kg
